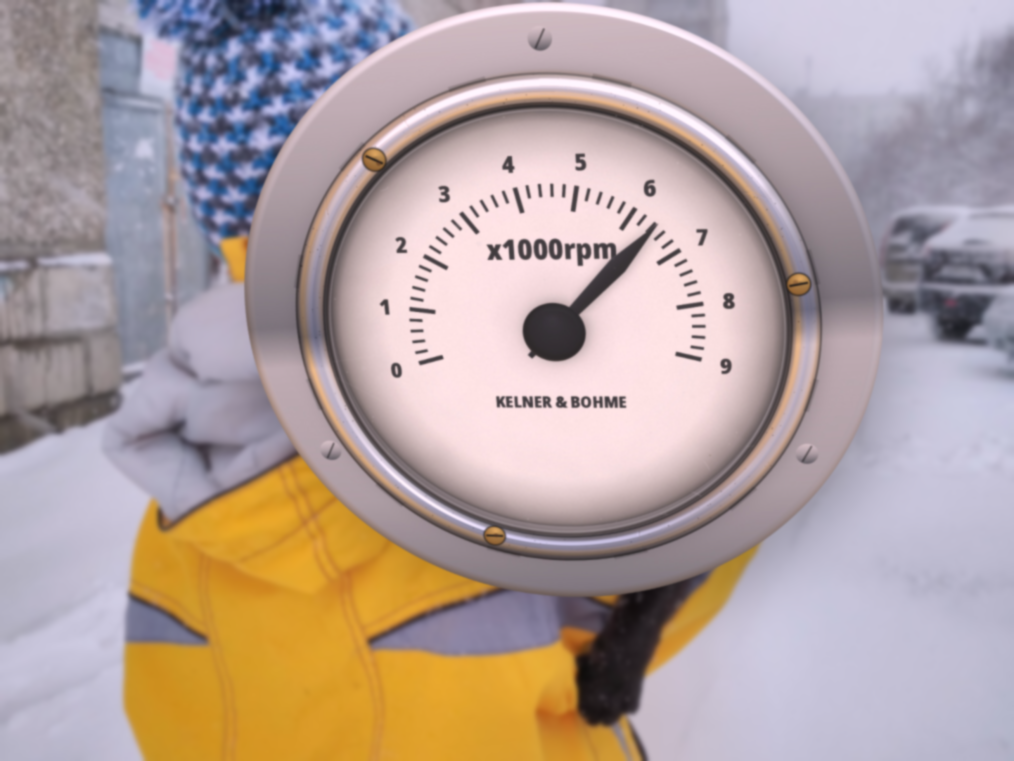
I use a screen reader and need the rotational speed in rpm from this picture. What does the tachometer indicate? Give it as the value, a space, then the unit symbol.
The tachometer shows 6400 rpm
